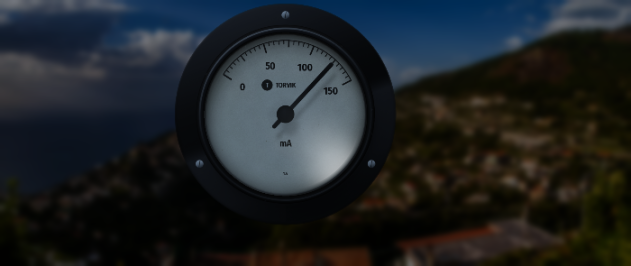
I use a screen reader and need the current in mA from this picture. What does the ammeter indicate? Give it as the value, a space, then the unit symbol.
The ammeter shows 125 mA
